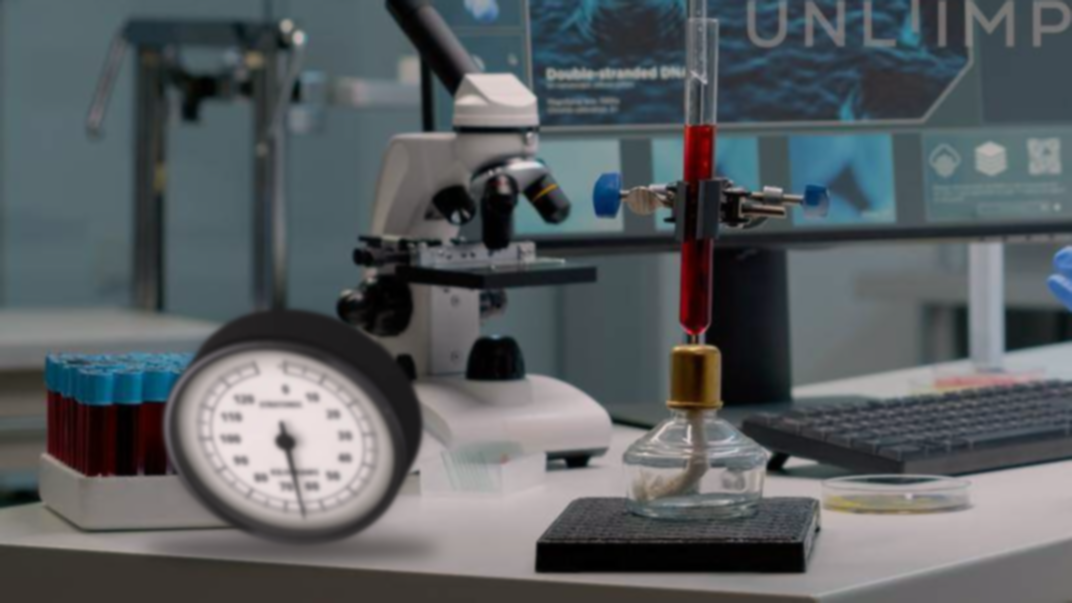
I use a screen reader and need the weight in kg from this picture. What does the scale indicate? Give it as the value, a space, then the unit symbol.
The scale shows 65 kg
